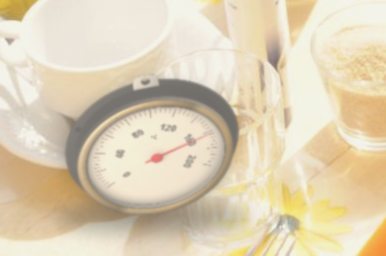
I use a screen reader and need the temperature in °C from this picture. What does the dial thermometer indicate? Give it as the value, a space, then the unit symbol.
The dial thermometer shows 160 °C
